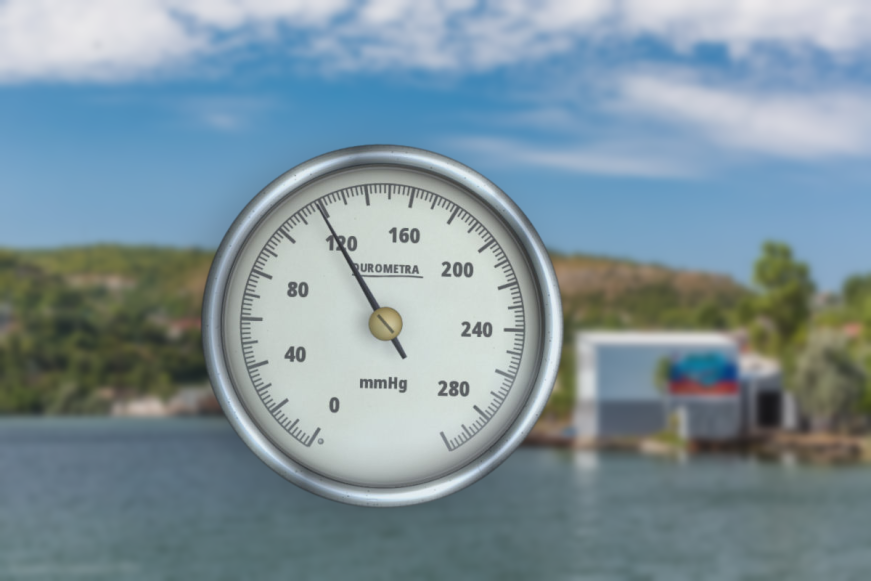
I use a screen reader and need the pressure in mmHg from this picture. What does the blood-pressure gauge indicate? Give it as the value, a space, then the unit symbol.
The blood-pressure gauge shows 118 mmHg
